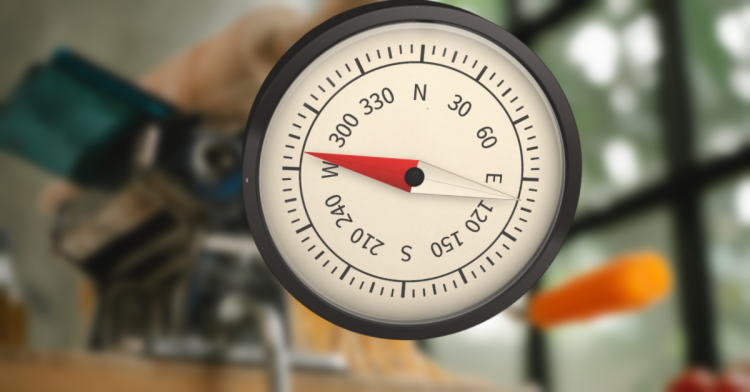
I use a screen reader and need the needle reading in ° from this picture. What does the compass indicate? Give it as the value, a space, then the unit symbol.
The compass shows 280 °
